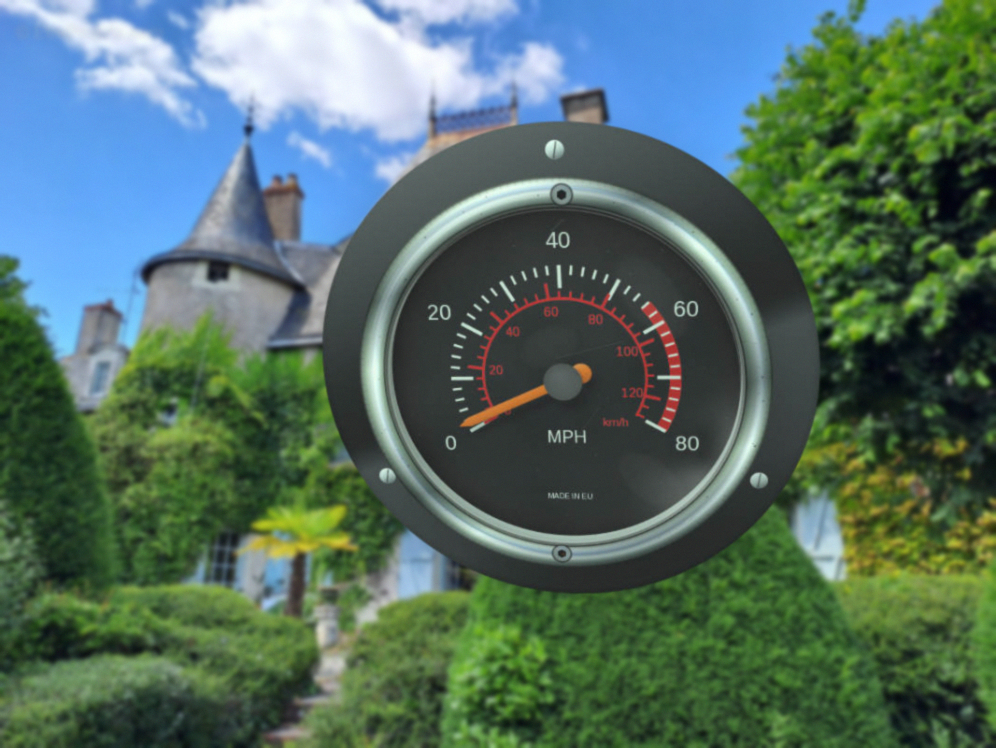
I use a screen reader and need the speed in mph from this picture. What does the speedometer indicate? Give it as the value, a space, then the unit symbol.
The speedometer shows 2 mph
